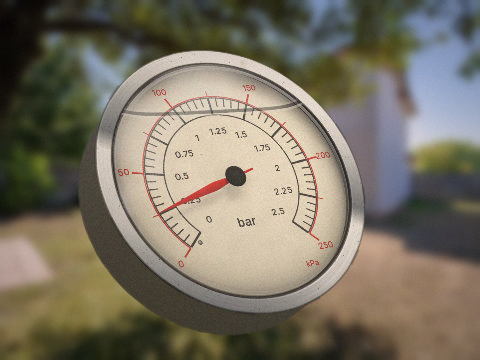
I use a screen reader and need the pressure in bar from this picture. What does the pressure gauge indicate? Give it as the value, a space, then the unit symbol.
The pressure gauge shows 0.25 bar
